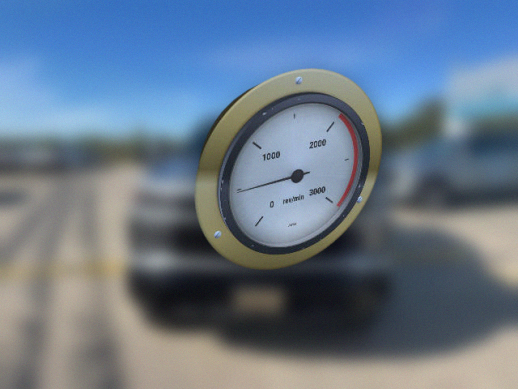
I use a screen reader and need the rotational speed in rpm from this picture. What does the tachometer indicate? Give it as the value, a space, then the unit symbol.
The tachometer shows 500 rpm
